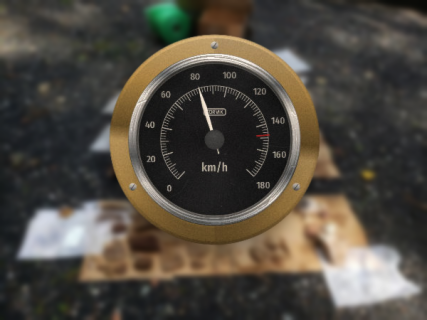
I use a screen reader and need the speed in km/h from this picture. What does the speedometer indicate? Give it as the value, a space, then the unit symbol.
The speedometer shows 80 km/h
